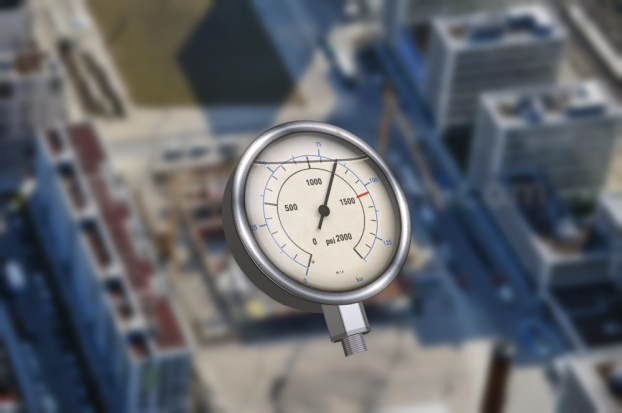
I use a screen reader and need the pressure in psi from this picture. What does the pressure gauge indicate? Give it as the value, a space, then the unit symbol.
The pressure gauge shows 1200 psi
